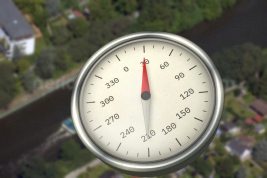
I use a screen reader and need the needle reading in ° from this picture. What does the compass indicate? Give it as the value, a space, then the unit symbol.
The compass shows 30 °
